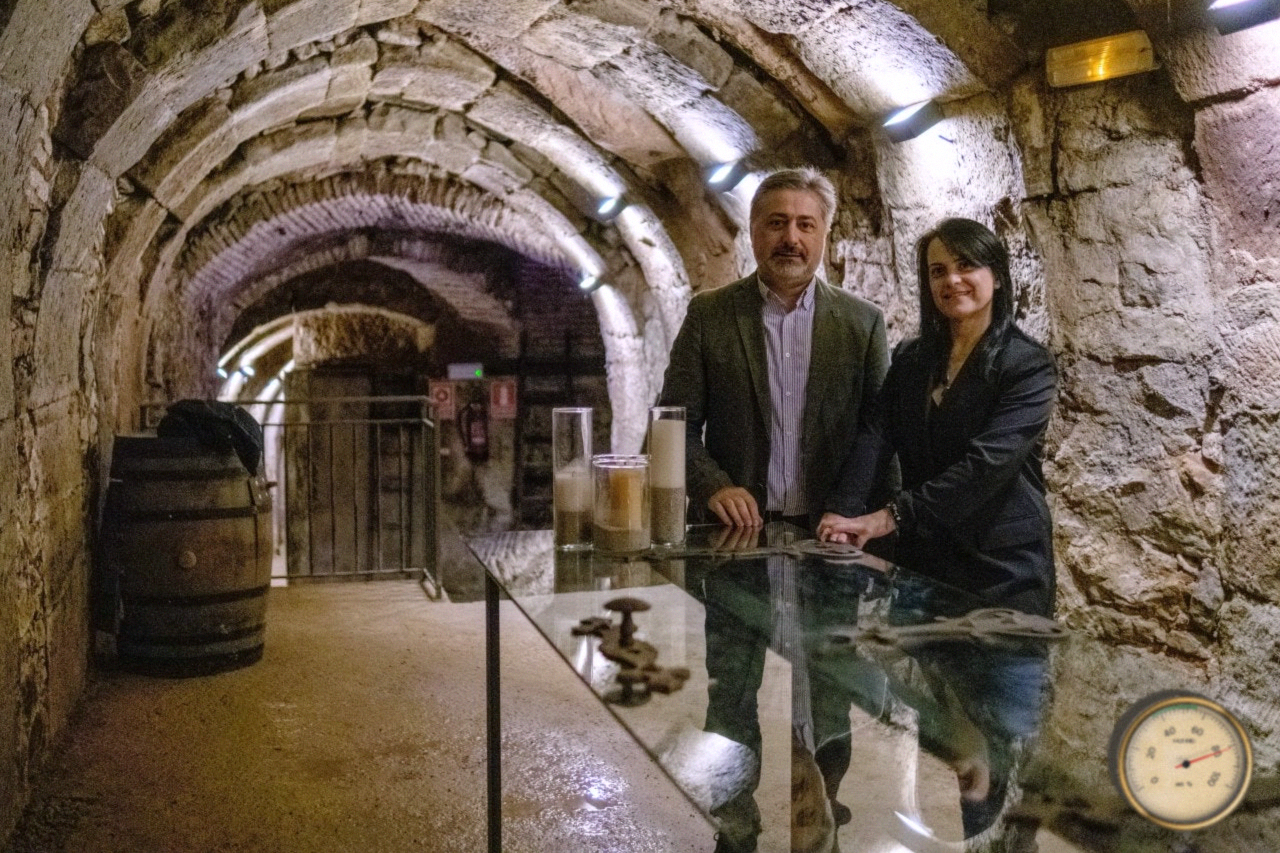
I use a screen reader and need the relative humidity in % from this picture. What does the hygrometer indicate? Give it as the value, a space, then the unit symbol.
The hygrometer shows 80 %
